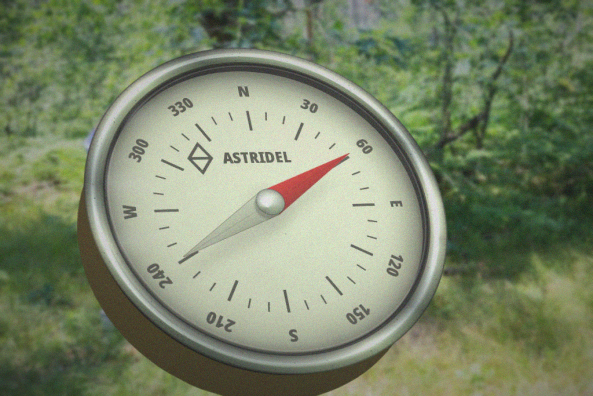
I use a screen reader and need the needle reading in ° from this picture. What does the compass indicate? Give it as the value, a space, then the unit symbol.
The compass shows 60 °
